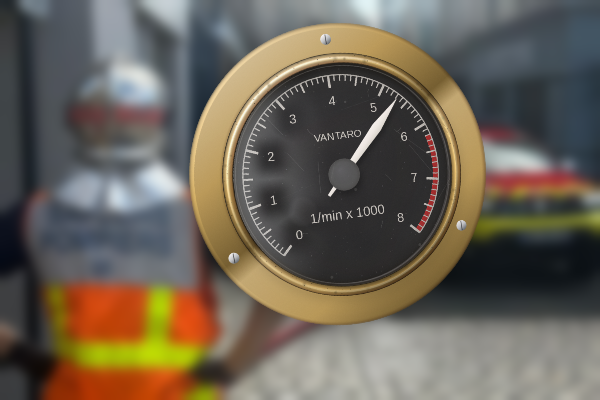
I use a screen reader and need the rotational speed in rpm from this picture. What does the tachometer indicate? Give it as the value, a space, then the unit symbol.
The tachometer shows 5300 rpm
